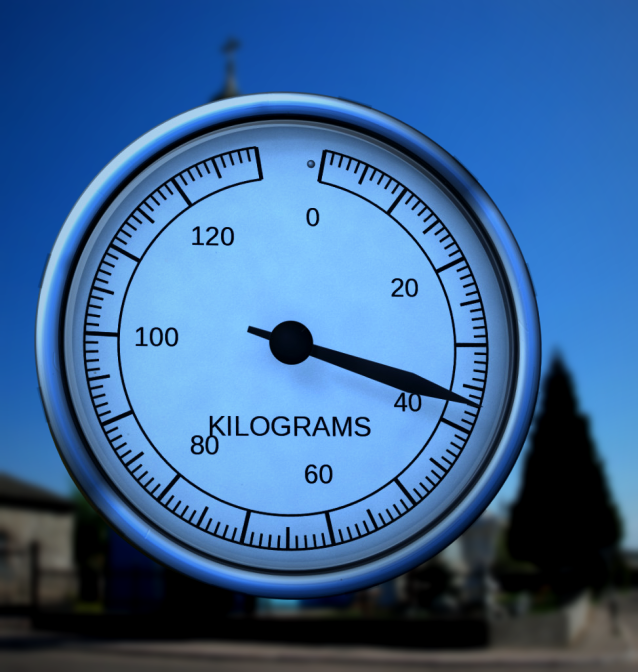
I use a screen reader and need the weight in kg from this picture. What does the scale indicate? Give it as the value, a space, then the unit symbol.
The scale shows 37 kg
